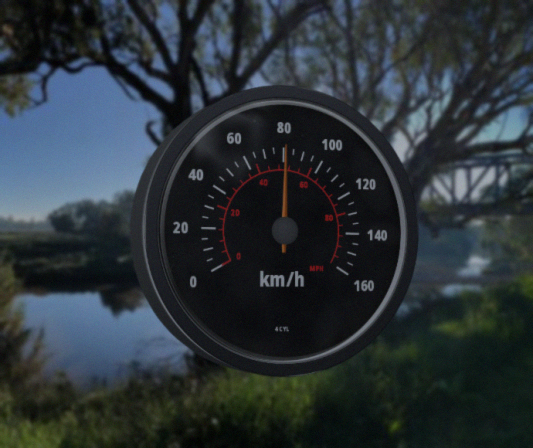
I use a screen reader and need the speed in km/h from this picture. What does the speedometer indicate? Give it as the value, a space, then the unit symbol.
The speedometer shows 80 km/h
